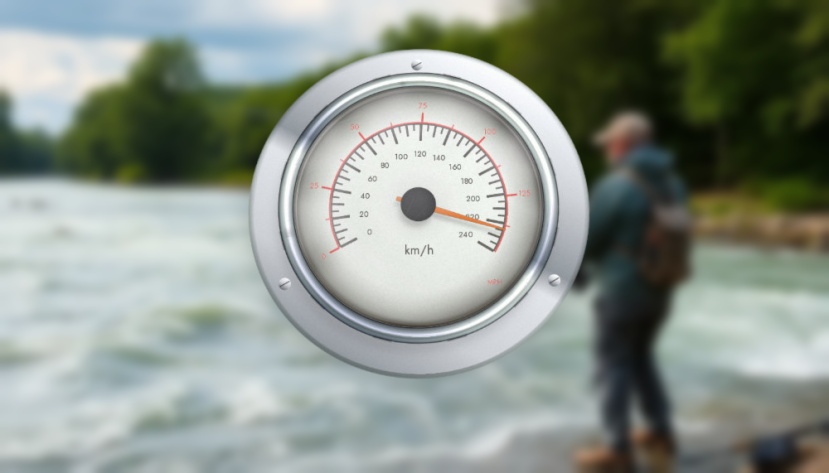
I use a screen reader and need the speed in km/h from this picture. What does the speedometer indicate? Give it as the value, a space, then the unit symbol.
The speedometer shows 225 km/h
